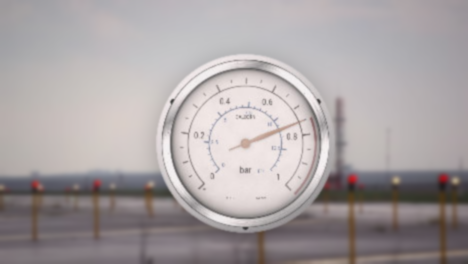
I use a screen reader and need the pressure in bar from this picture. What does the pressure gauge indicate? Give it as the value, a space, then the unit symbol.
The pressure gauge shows 0.75 bar
